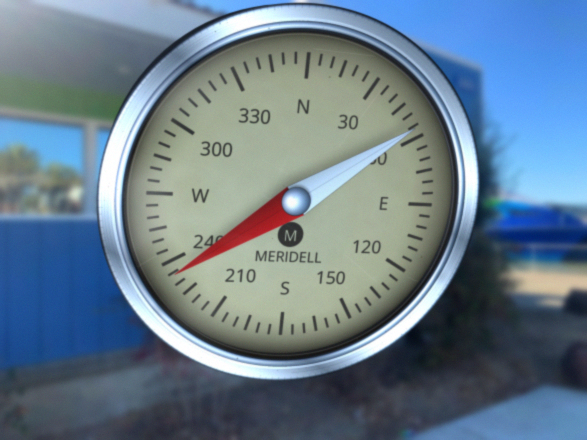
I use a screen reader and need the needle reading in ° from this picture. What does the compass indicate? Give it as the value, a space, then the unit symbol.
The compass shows 235 °
